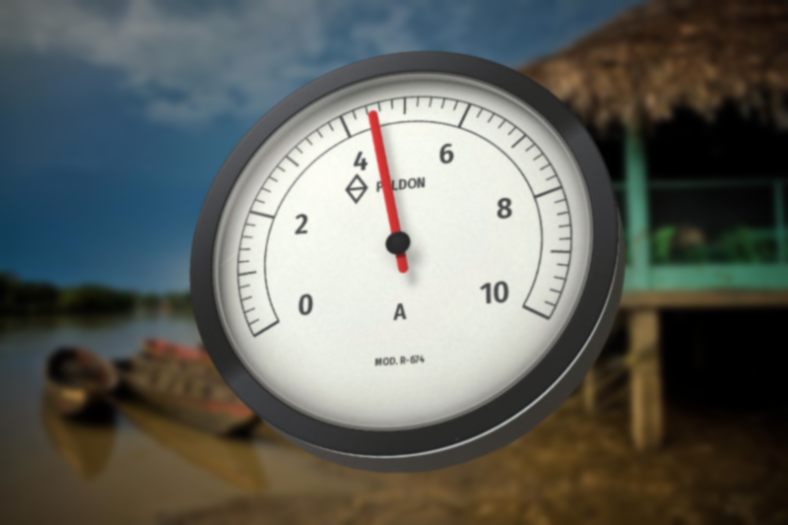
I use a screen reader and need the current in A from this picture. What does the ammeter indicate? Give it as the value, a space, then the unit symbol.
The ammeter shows 4.5 A
